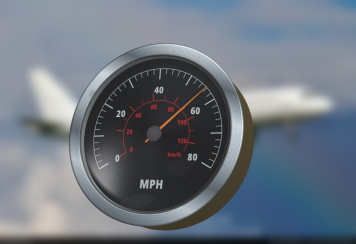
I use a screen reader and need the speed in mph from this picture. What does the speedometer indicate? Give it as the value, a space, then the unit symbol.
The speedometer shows 56 mph
